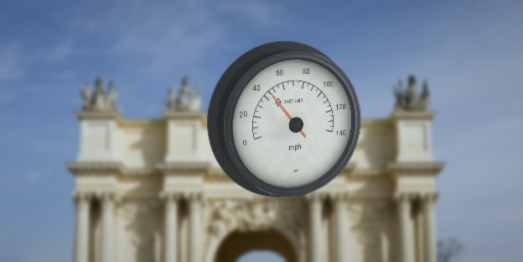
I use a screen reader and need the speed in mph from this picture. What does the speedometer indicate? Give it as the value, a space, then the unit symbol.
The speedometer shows 45 mph
